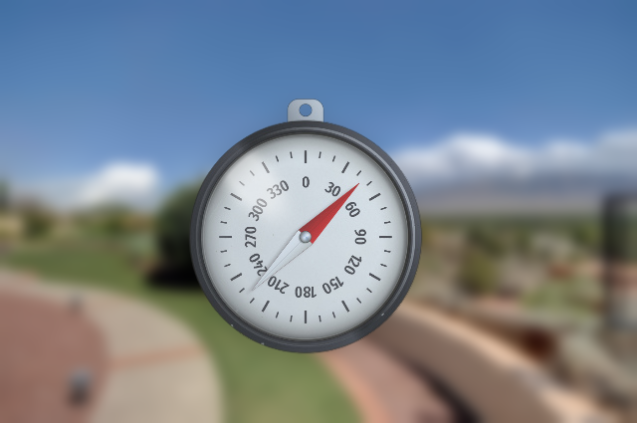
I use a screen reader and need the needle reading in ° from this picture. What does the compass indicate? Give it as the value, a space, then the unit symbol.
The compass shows 45 °
